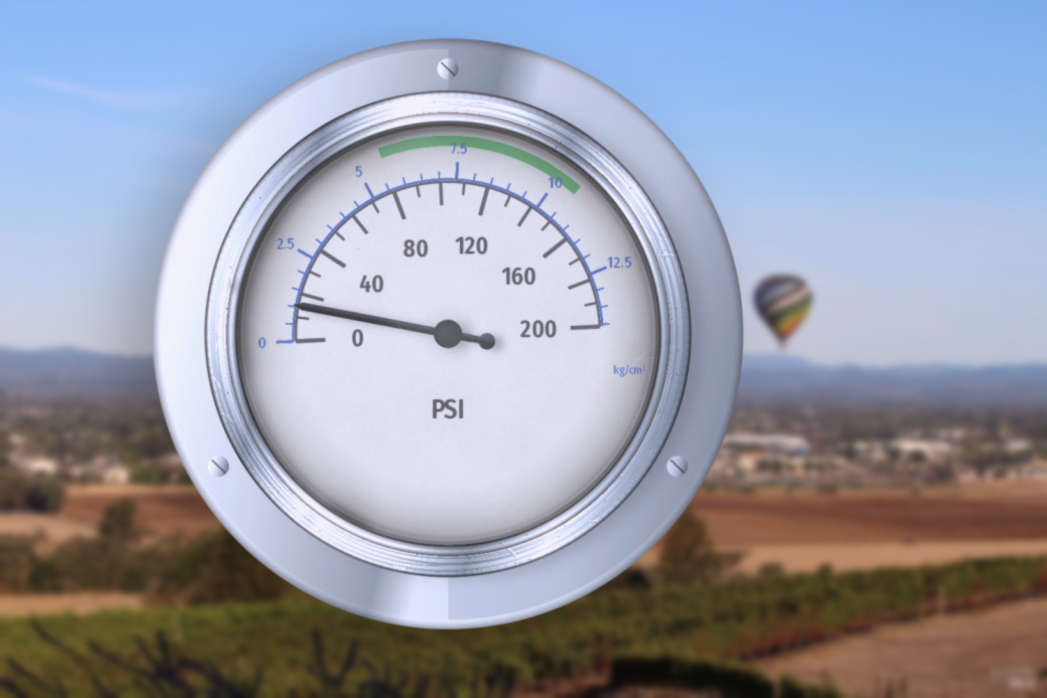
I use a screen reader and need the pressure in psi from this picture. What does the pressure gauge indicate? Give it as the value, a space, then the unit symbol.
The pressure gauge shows 15 psi
